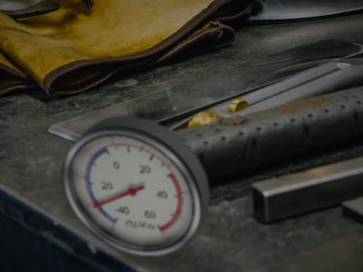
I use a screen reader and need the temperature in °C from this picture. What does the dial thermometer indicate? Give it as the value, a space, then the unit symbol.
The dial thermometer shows -30 °C
